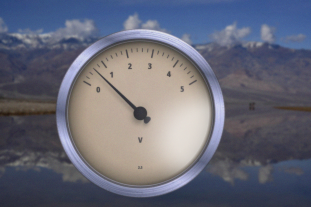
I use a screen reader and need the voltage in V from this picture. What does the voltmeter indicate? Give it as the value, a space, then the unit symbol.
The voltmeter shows 0.6 V
